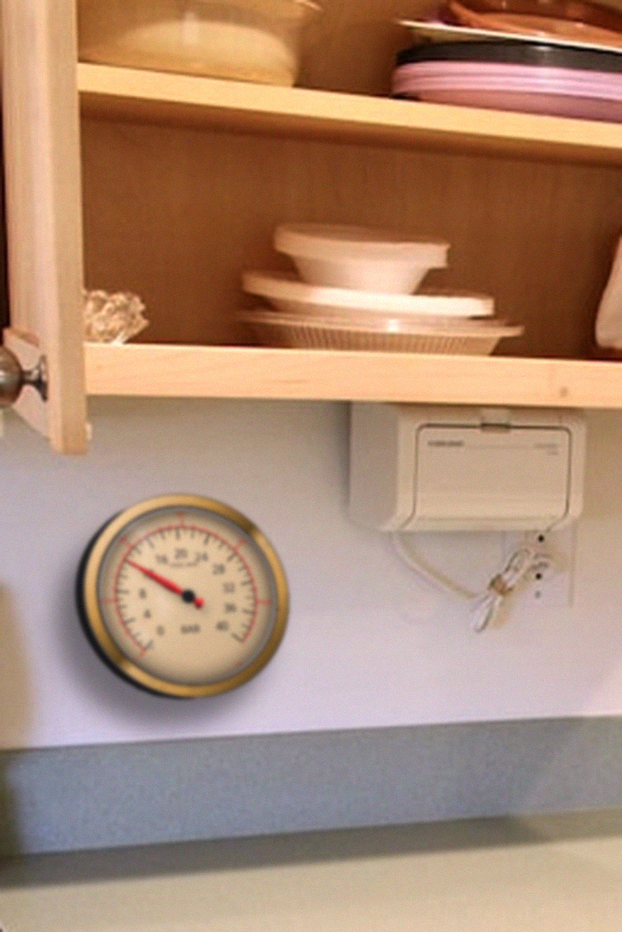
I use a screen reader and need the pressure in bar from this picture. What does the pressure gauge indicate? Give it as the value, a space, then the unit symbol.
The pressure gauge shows 12 bar
